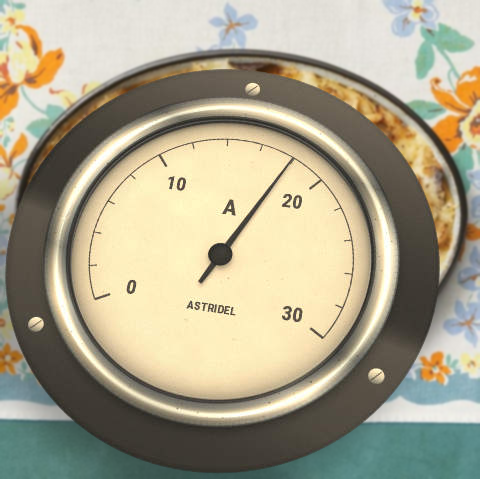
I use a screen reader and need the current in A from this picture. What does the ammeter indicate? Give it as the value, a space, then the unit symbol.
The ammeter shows 18 A
